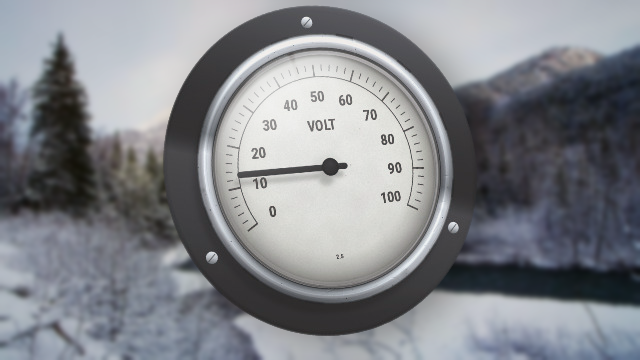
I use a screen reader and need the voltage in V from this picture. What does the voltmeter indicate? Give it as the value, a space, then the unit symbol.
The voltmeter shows 13 V
